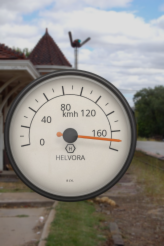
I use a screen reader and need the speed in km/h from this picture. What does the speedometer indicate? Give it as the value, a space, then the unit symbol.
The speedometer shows 170 km/h
